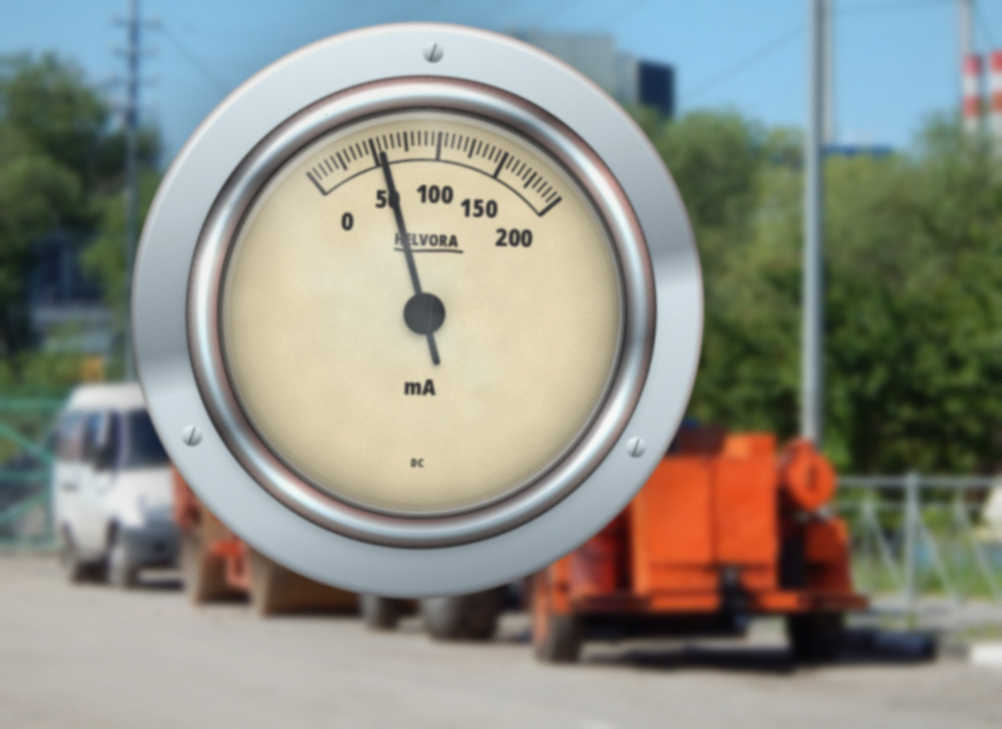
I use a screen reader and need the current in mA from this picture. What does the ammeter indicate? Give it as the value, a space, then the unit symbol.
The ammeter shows 55 mA
